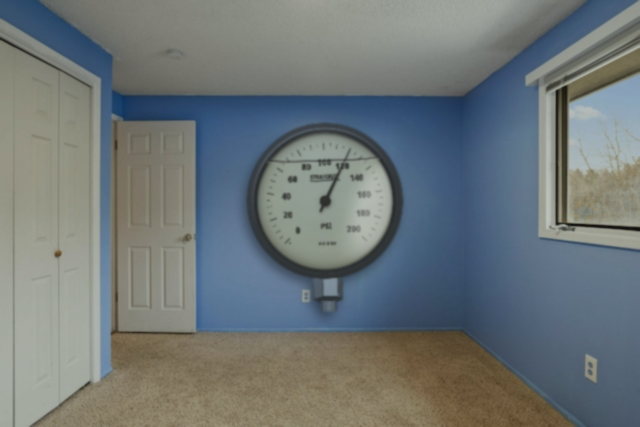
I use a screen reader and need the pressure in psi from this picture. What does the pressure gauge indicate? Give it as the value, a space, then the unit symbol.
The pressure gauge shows 120 psi
